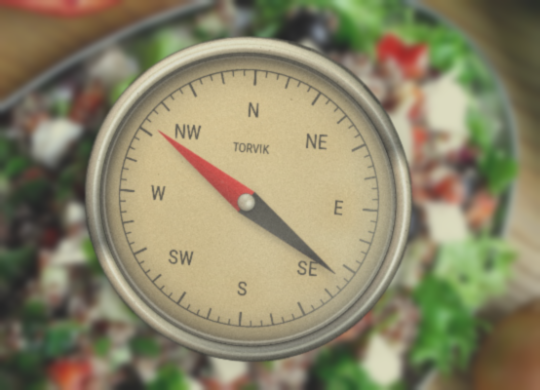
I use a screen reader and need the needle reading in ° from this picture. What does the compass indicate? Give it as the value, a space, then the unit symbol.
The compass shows 305 °
